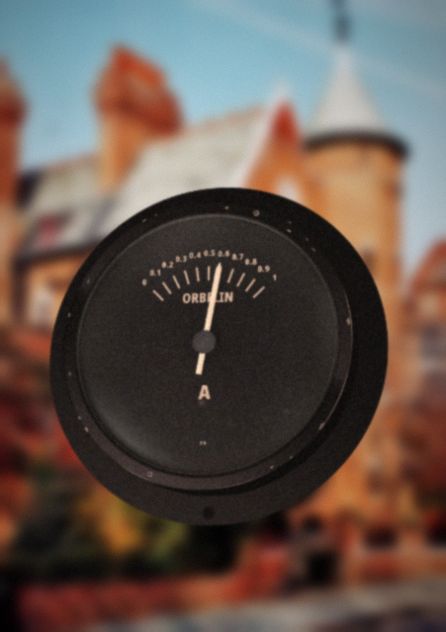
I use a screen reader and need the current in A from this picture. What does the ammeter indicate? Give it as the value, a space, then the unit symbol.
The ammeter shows 0.6 A
